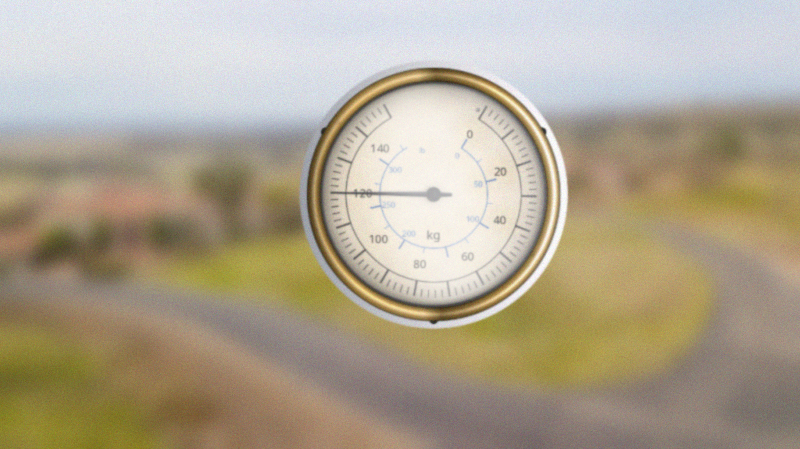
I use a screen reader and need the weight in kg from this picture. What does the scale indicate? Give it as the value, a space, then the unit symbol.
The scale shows 120 kg
